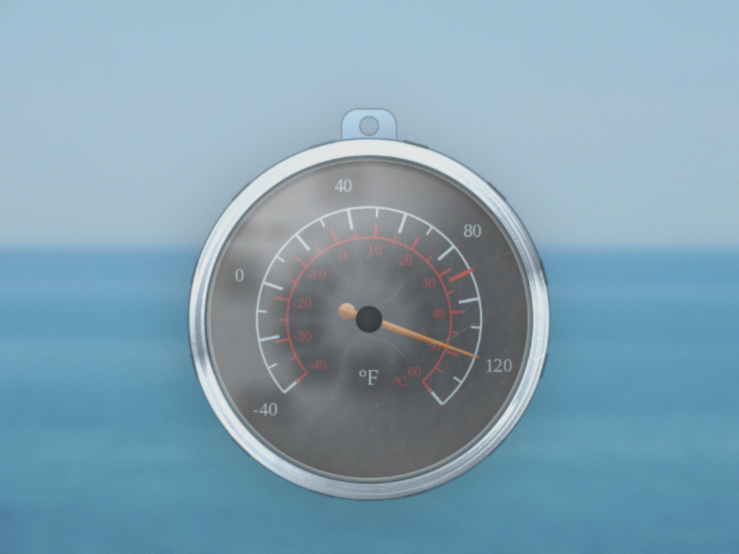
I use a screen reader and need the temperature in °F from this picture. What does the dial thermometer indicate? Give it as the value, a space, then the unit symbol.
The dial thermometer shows 120 °F
